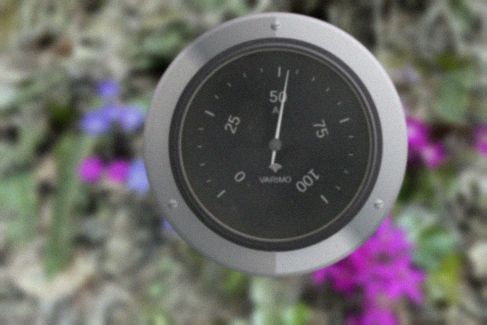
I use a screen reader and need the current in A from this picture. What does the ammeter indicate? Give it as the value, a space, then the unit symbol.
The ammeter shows 52.5 A
